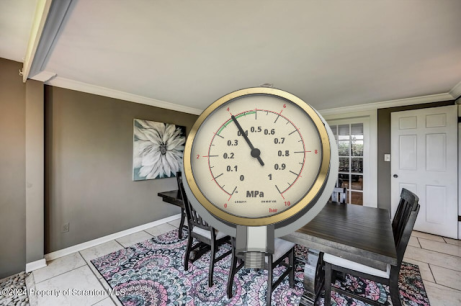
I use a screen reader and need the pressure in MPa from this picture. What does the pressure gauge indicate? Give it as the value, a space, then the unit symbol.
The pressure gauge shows 0.4 MPa
